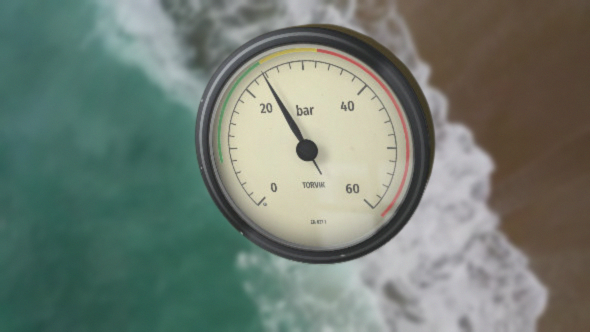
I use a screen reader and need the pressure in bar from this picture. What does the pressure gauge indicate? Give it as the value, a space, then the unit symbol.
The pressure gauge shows 24 bar
